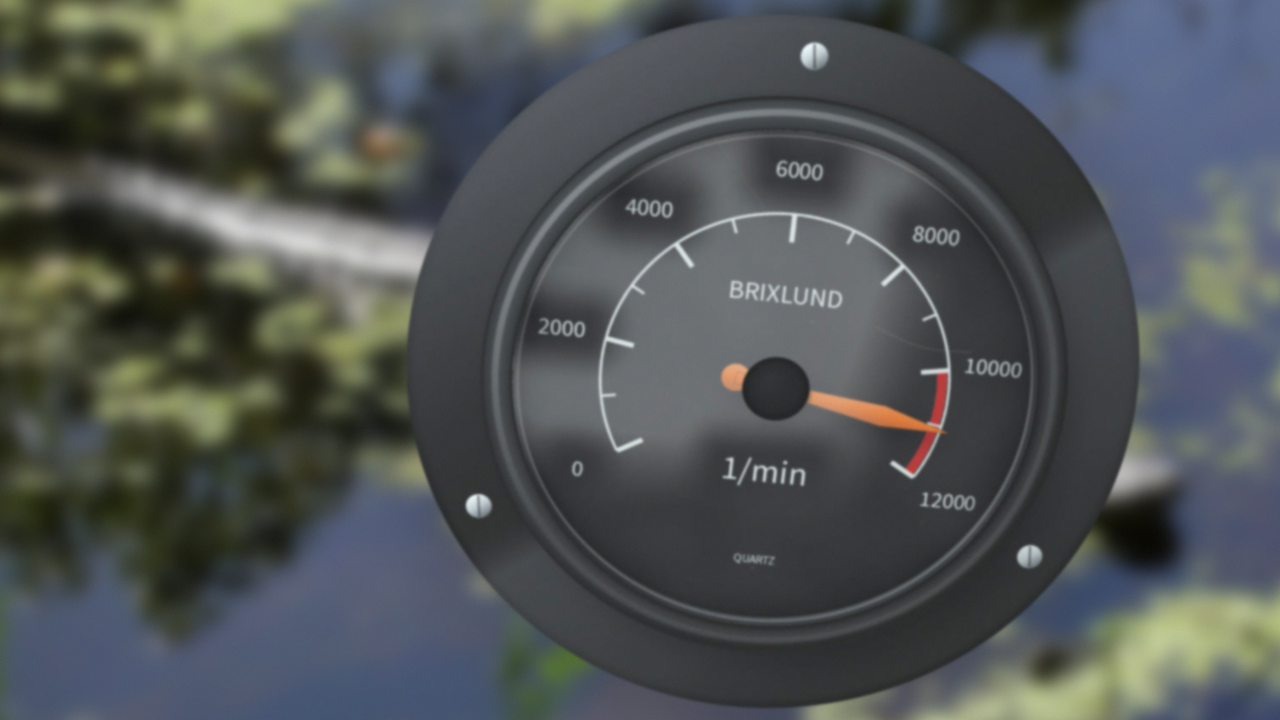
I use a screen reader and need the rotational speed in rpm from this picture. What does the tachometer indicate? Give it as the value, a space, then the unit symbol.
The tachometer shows 11000 rpm
